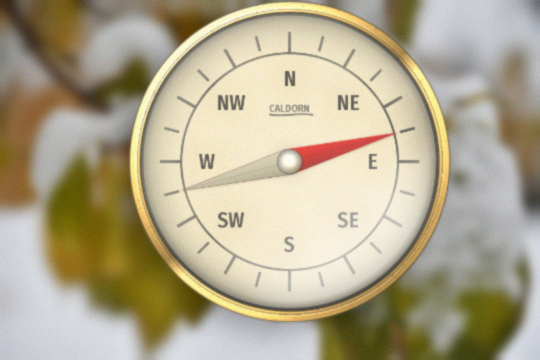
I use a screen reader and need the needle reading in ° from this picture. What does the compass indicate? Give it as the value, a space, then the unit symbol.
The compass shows 75 °
